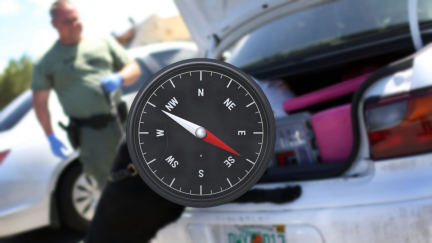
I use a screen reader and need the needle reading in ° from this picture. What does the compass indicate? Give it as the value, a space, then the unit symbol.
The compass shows 120 °
